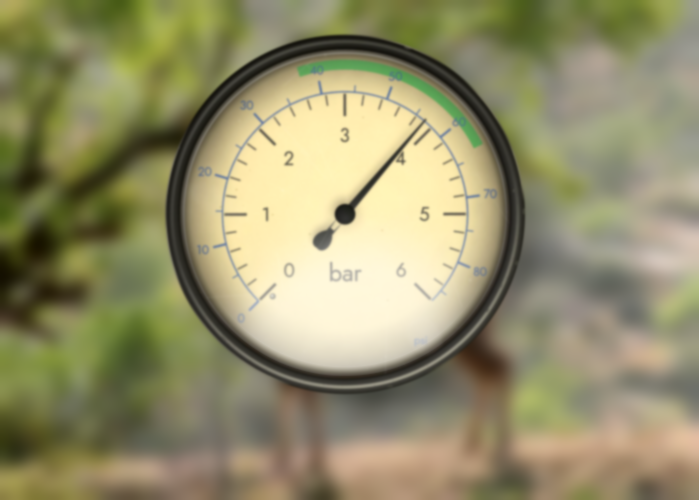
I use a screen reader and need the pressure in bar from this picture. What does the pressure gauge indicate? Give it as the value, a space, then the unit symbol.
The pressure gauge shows 3.9 bar
